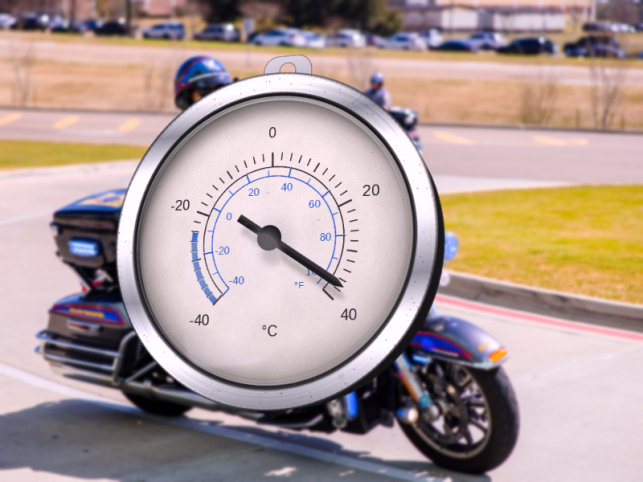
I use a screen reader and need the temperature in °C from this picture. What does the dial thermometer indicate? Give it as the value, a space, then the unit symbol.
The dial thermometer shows 37 °C
